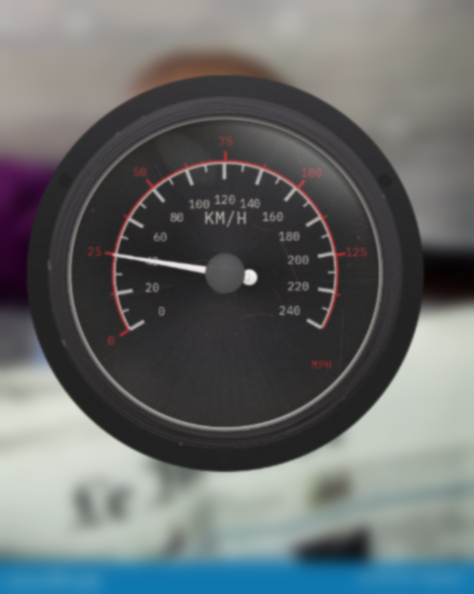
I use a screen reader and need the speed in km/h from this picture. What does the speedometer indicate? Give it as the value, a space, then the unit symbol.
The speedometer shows 40 km/h
